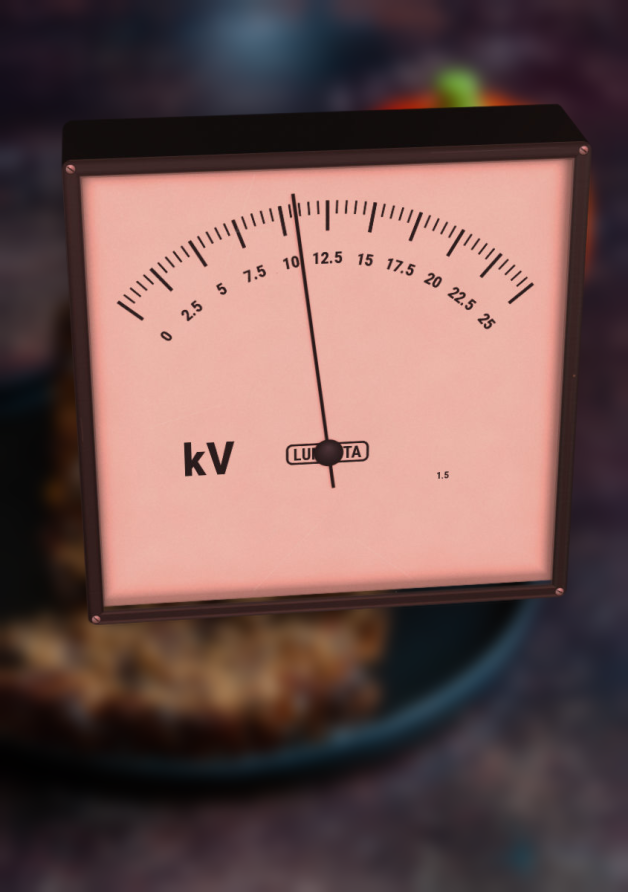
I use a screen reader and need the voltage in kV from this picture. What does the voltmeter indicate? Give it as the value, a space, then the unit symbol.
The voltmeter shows 10.75 kV
